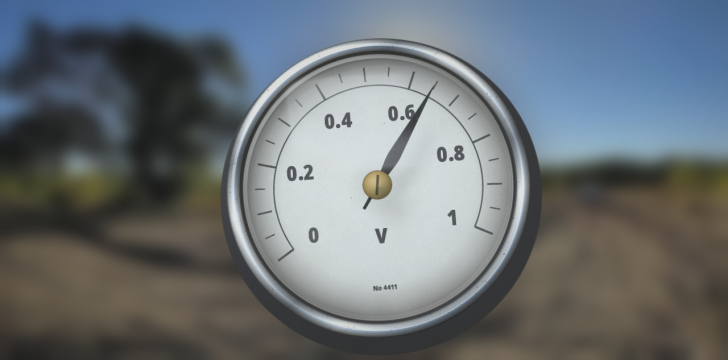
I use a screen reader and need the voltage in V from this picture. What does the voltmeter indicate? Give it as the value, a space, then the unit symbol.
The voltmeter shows 0.65 V
